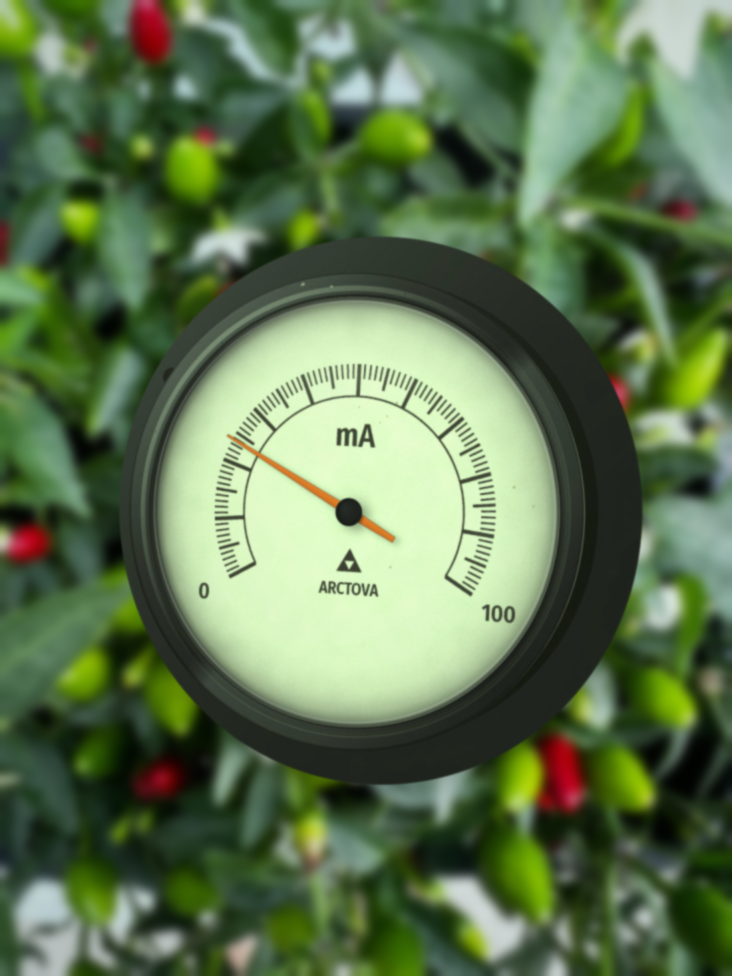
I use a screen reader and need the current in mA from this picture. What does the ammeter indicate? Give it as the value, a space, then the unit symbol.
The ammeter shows 24 mA
